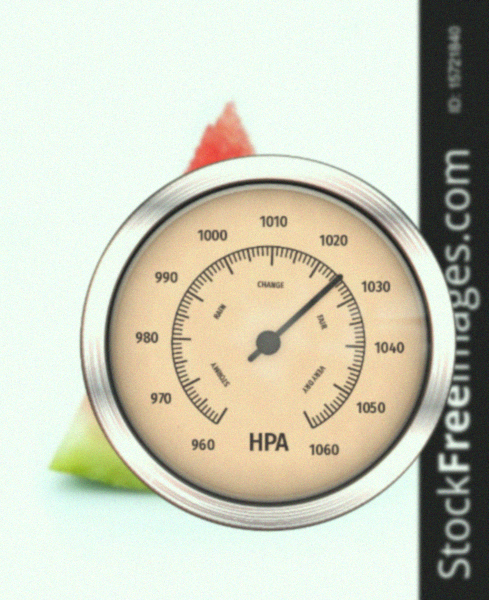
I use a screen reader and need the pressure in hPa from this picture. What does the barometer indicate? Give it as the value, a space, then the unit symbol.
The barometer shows 1025 hPa
